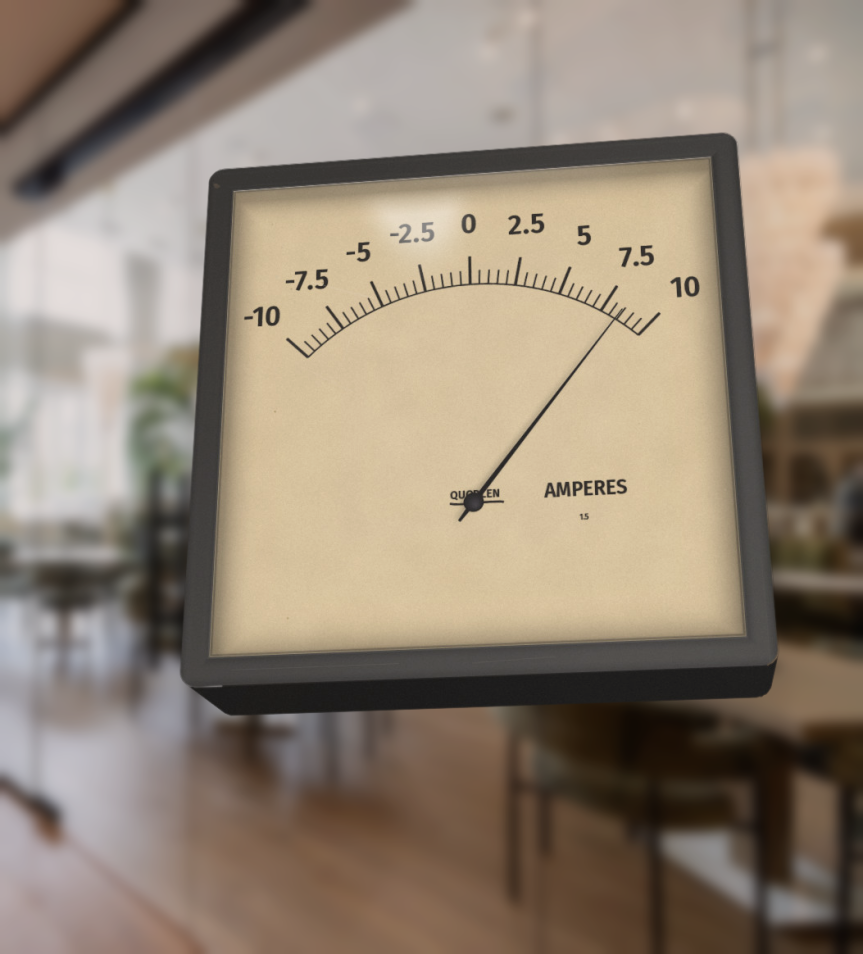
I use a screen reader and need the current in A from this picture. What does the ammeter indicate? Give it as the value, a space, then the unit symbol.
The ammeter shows 8.5 A
